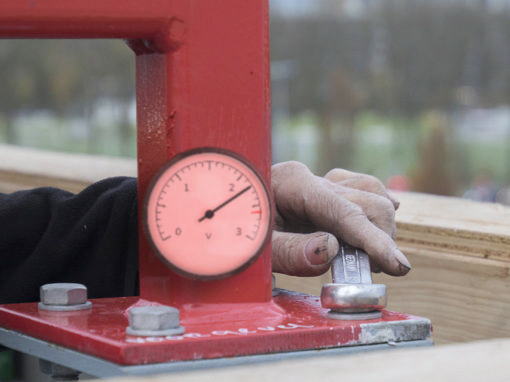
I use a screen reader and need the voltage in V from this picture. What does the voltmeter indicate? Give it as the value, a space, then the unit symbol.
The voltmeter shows 2.2 V
